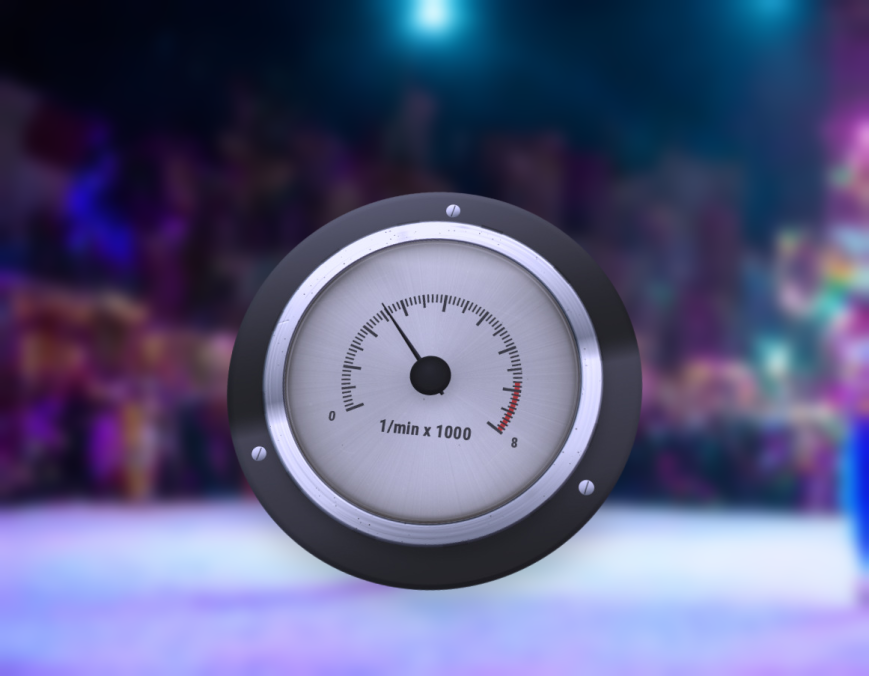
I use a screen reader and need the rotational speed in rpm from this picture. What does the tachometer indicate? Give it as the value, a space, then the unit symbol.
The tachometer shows 2600 rpm
